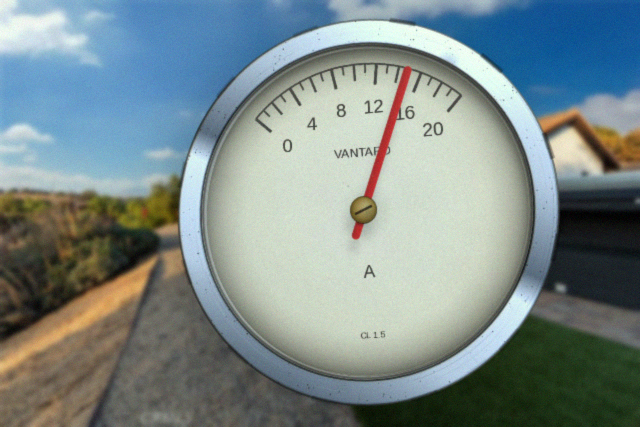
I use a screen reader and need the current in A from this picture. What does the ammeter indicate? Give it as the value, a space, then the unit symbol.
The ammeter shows 15 A
